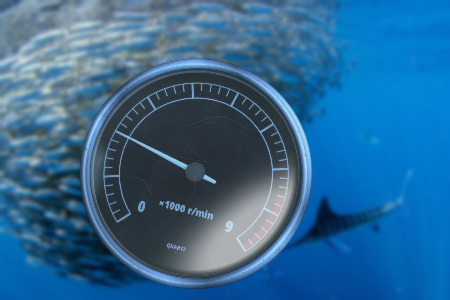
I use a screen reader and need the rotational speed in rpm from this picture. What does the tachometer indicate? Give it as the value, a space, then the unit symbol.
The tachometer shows 2000 rpm
